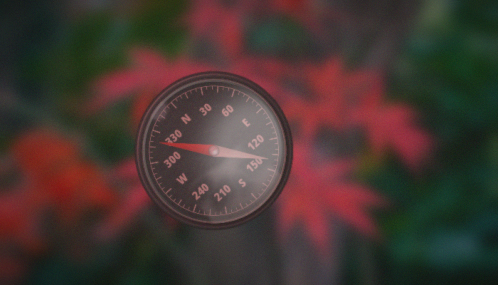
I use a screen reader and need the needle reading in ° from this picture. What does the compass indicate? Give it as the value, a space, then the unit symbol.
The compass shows 320 °
